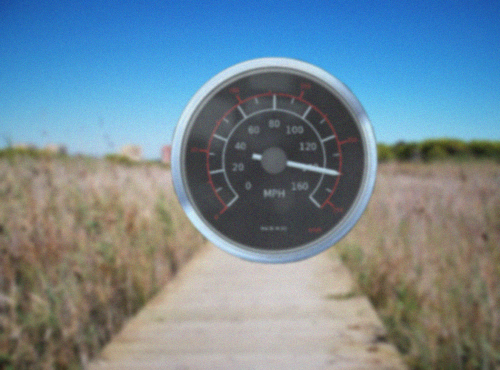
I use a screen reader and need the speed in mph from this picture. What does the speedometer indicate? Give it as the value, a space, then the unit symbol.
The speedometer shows 140 mph
